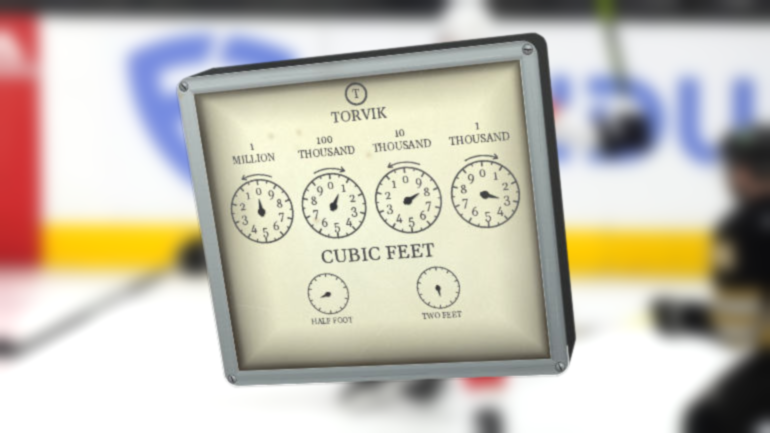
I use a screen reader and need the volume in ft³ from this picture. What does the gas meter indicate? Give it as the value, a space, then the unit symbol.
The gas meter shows 8300 ft³
